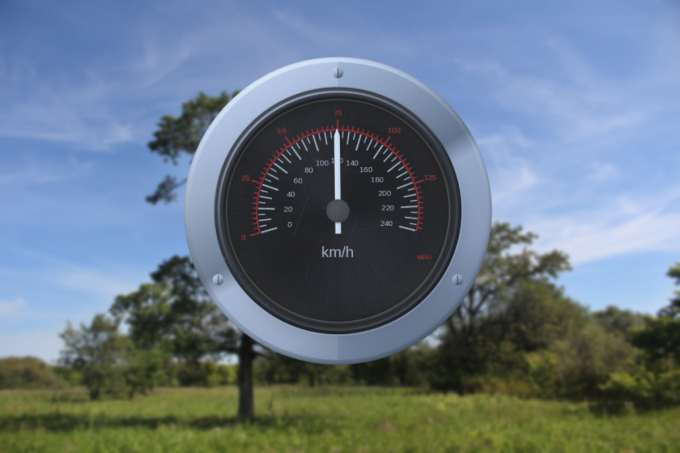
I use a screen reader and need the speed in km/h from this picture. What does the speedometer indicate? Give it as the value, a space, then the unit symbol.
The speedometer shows 120 km/h
